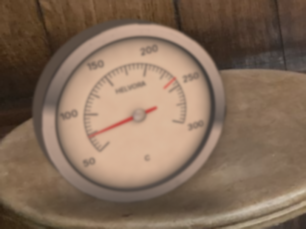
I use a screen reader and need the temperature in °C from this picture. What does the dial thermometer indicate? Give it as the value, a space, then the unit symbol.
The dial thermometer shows 75 °C
